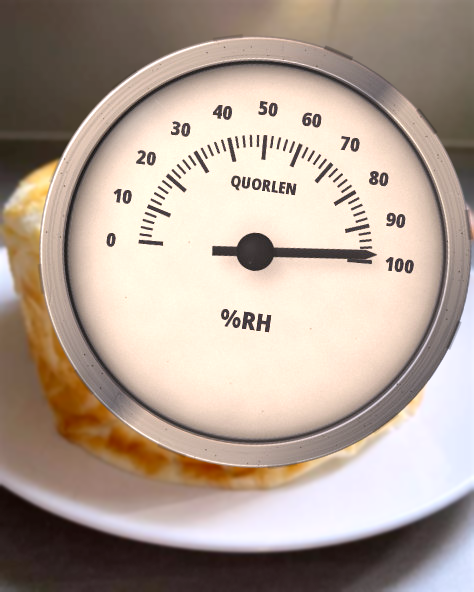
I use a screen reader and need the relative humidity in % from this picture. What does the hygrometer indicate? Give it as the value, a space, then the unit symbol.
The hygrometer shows 98 %
